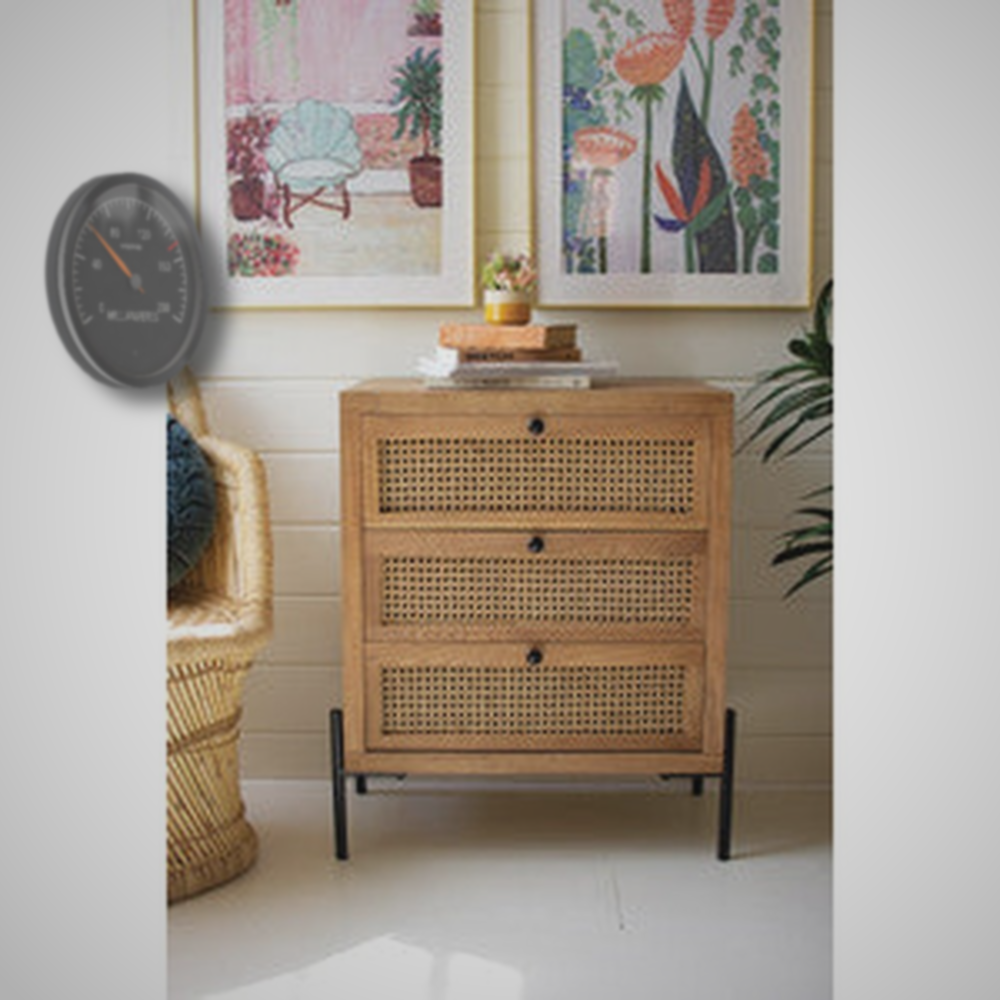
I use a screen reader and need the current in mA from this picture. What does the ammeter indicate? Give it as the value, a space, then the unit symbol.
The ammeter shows 60 mA
